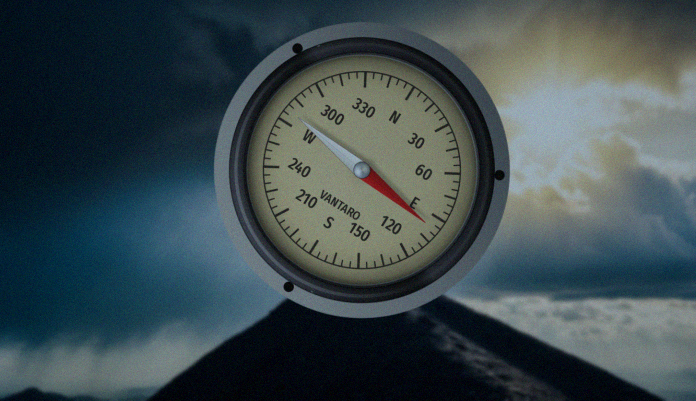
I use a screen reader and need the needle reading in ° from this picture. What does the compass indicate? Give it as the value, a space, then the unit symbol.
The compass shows 97.5 °
